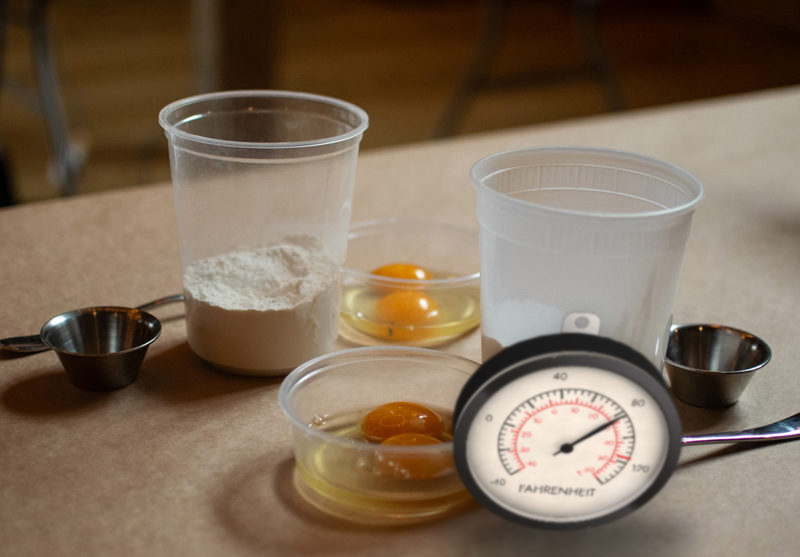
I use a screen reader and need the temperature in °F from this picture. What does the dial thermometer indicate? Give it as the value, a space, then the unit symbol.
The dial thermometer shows 80 °F
